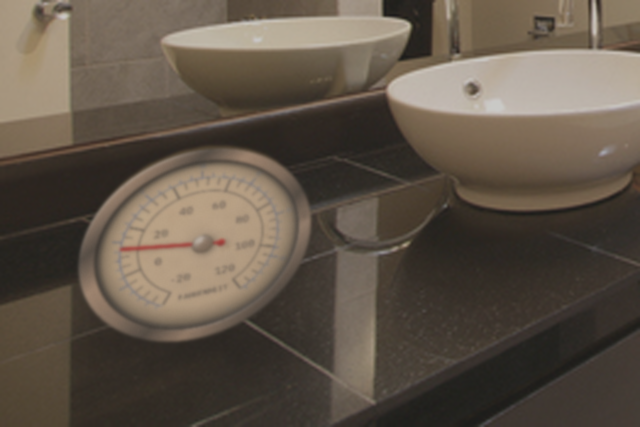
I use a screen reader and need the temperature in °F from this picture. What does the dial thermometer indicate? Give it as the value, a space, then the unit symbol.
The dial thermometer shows 12 °F
